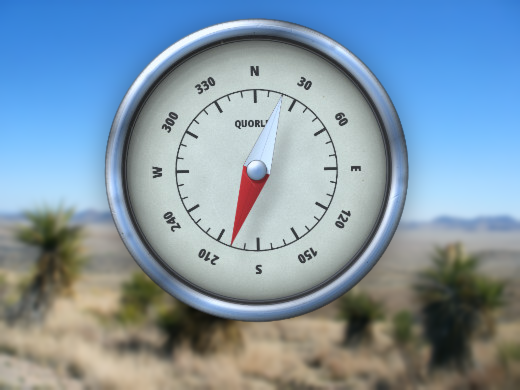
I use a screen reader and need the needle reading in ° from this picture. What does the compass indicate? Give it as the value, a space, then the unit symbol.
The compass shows 200 °
